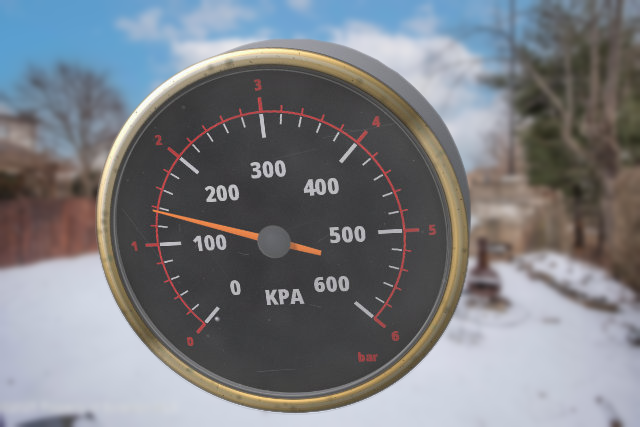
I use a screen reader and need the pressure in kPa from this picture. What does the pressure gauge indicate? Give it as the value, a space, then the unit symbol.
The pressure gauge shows 140 kPa
